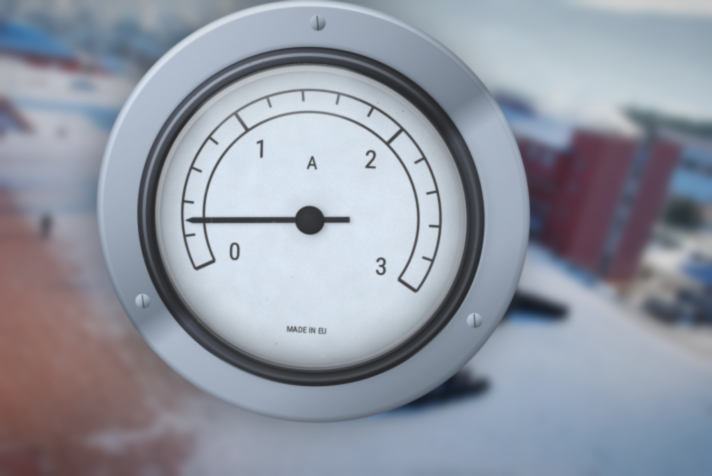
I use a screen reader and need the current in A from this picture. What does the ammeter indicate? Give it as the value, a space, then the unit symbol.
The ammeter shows 0.3 A
